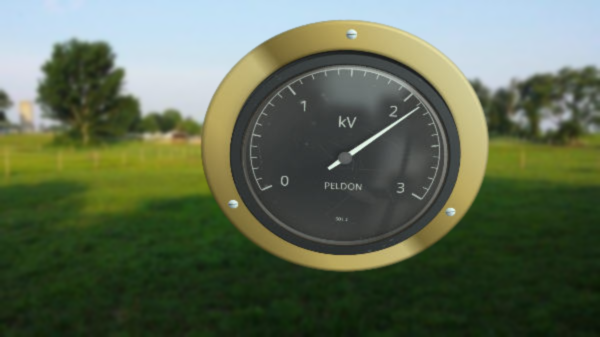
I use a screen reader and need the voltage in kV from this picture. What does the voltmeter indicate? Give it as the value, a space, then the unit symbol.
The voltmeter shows 2.1 kV
